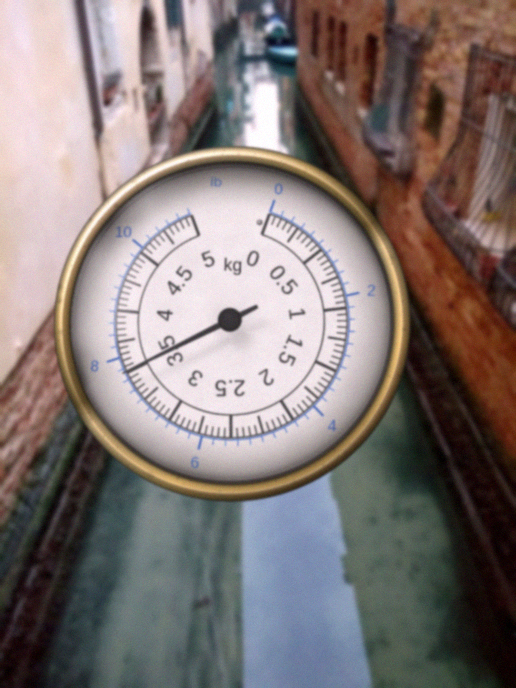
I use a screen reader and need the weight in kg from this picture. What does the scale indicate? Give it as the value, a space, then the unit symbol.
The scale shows 3.5 kg
